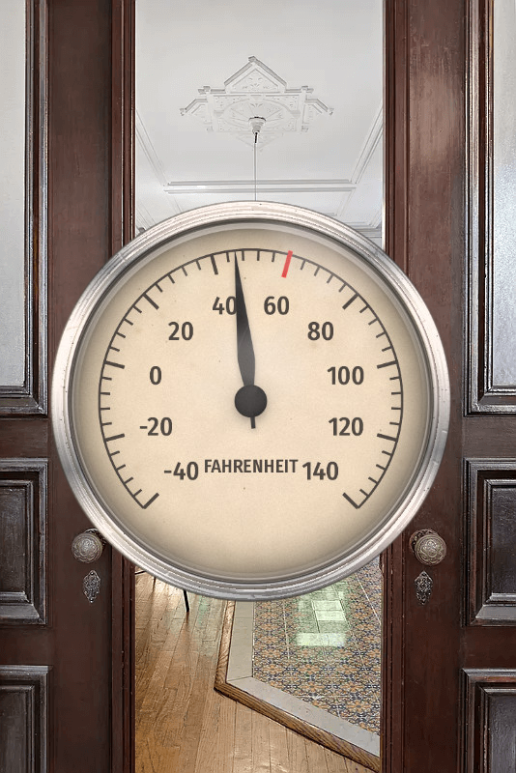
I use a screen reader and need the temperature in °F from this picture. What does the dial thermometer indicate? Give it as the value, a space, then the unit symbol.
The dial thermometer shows 46 °F
